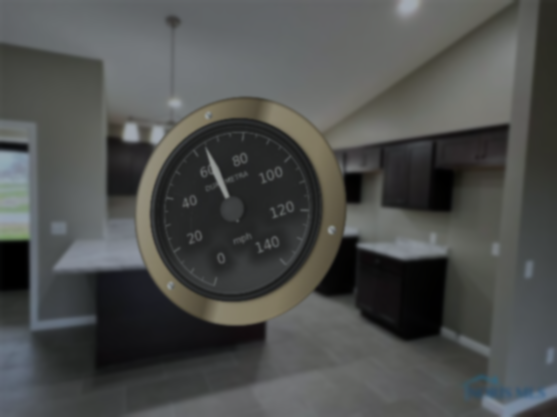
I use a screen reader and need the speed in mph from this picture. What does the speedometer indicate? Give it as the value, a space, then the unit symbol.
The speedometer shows 65 mph
